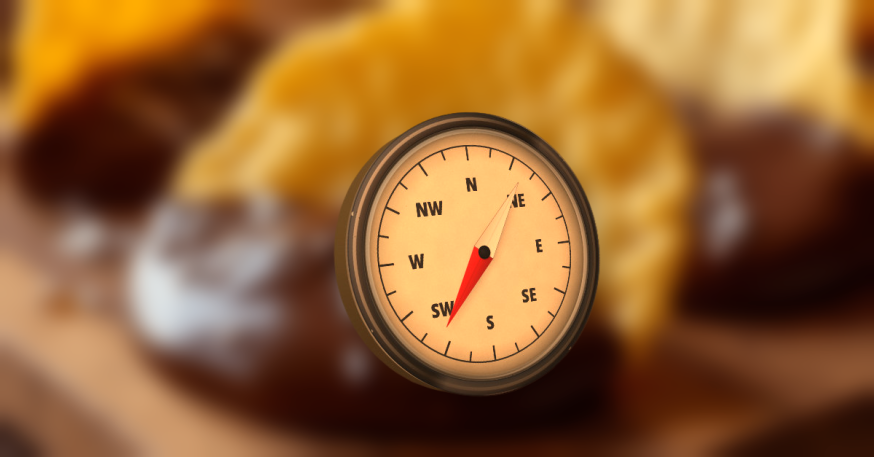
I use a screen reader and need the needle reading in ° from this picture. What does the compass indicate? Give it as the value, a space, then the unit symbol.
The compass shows 217.5 °
